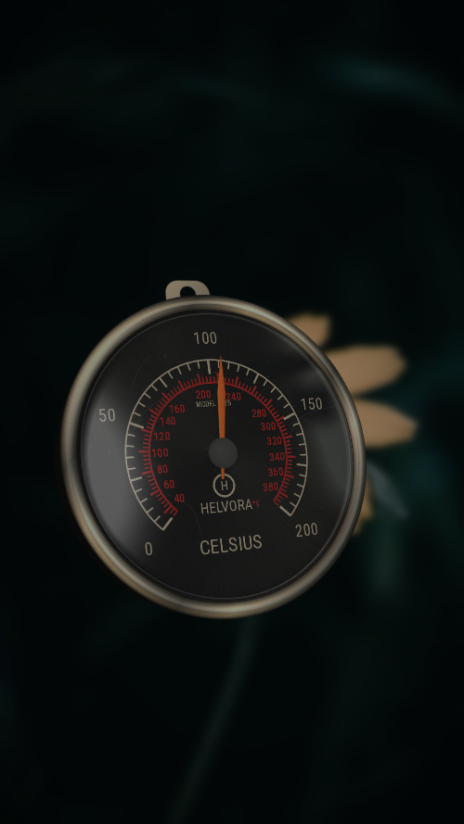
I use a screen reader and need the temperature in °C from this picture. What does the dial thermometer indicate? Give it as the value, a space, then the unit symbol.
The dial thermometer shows 105 °C
